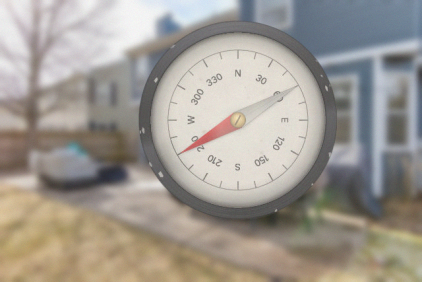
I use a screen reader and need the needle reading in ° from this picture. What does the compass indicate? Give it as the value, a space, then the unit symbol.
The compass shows 240 °
